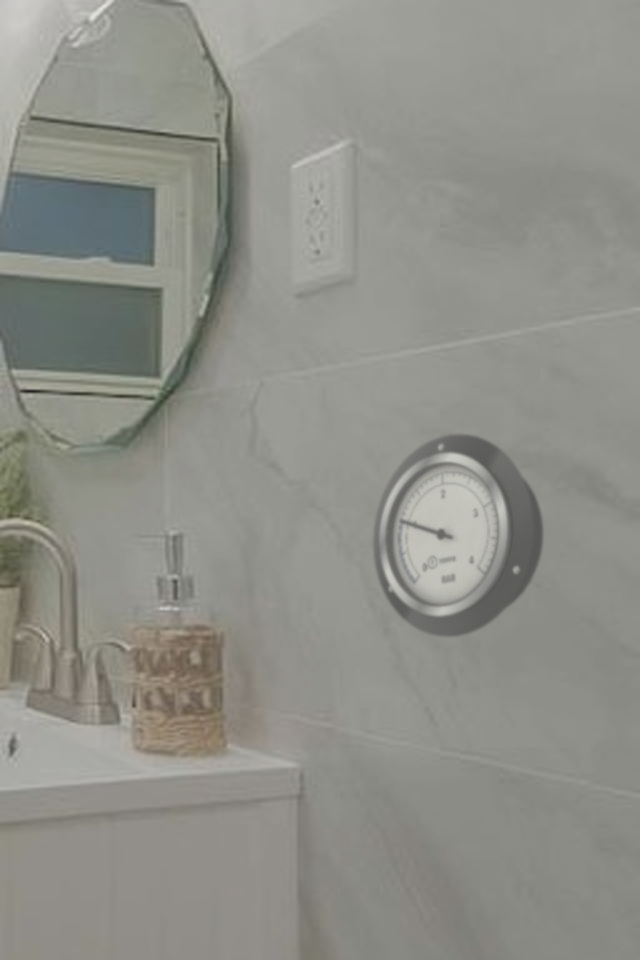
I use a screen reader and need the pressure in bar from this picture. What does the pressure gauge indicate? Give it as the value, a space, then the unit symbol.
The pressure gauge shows 1 bar
